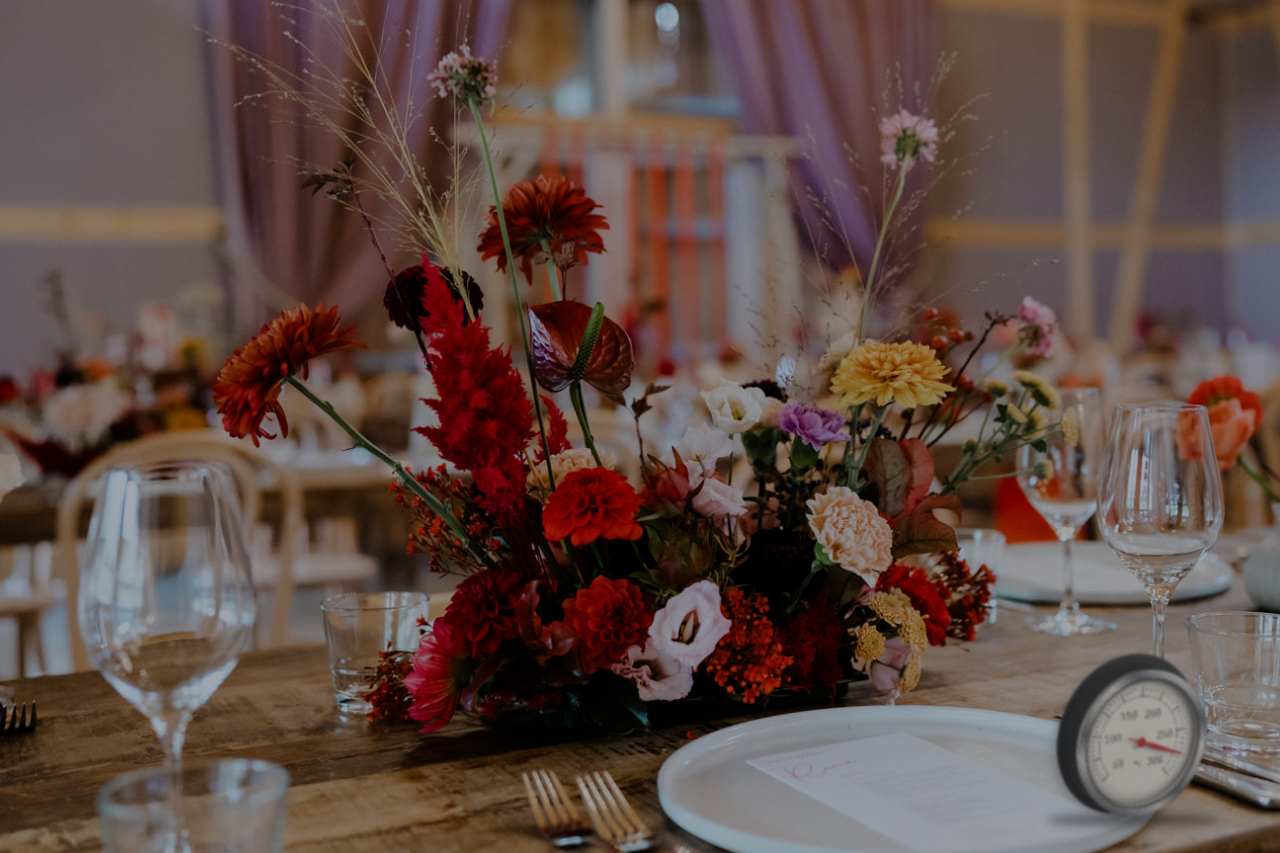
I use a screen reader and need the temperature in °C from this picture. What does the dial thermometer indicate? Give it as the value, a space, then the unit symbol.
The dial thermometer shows 275 °C
